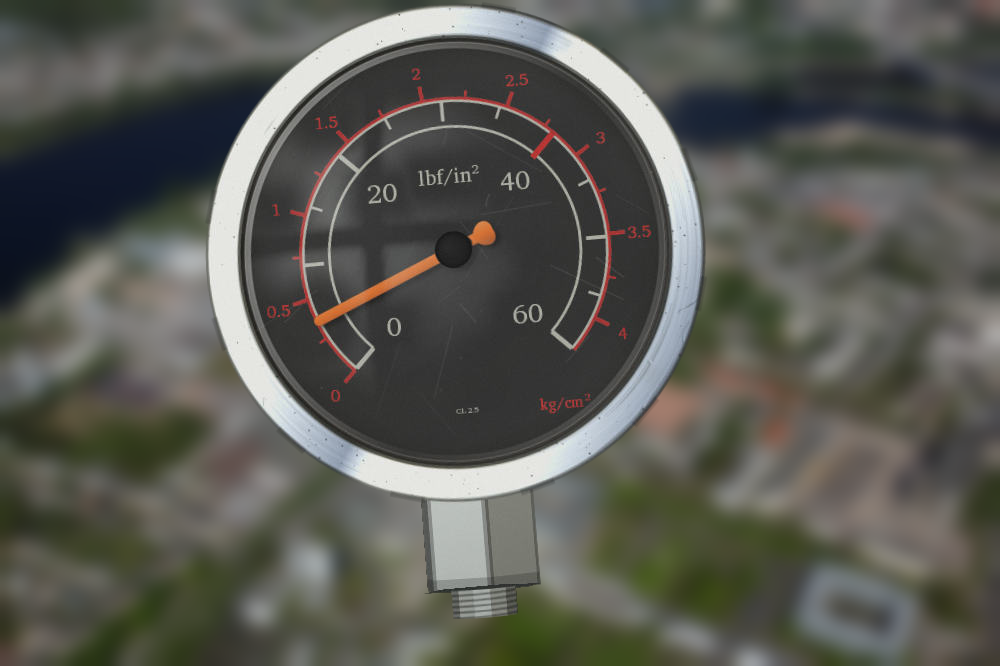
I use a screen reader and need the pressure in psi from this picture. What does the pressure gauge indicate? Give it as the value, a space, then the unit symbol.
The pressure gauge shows 5 psi
